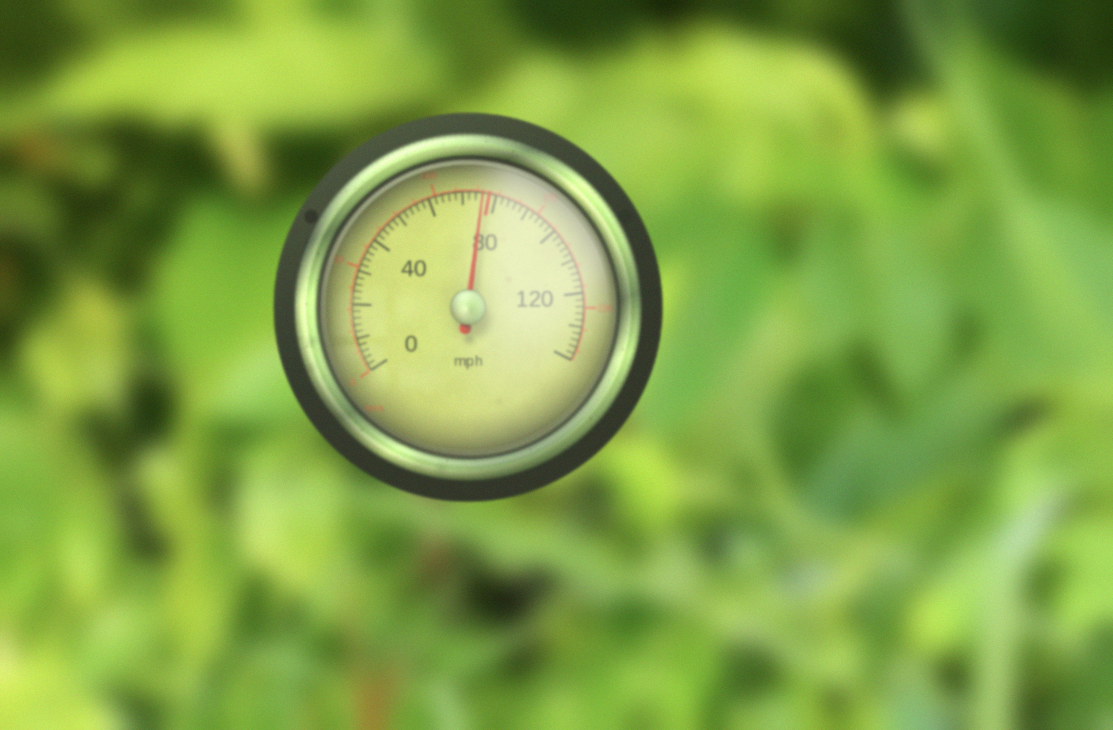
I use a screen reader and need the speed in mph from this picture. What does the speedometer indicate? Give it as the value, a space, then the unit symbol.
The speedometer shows 76 mph
